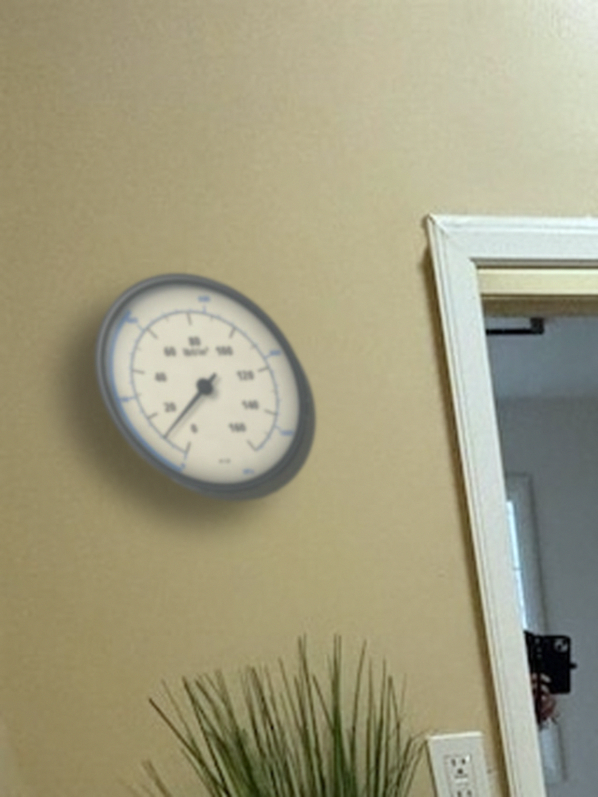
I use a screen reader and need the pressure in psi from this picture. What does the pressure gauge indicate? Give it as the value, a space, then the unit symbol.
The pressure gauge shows 10 psi
